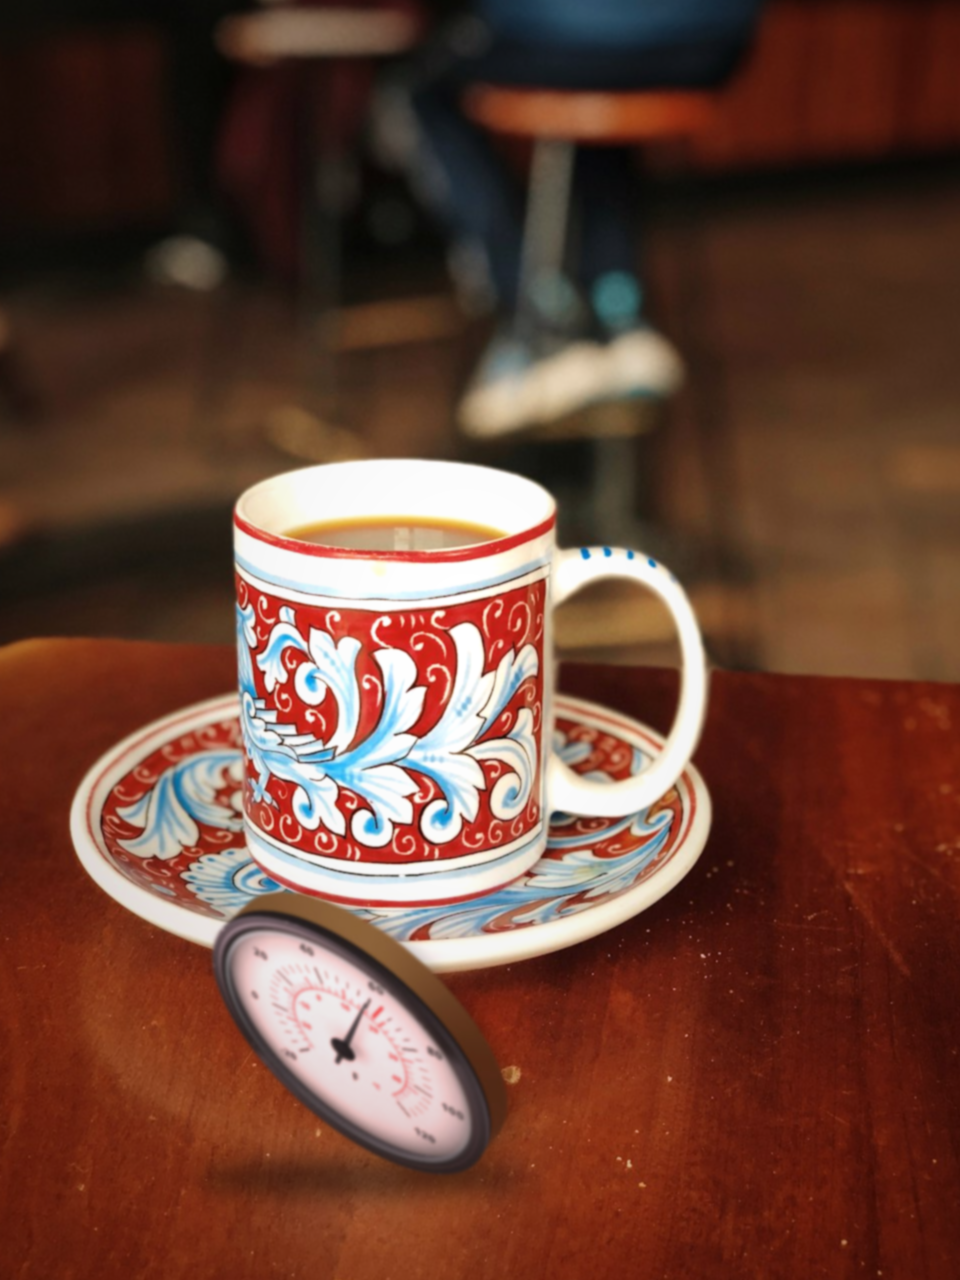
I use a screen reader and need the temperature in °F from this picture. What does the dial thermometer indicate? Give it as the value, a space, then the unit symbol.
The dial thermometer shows 60 °F
